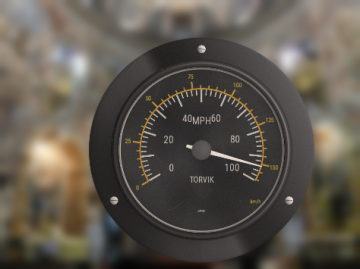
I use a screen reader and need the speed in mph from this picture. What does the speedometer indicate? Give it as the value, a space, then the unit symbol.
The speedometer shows 94 mph
